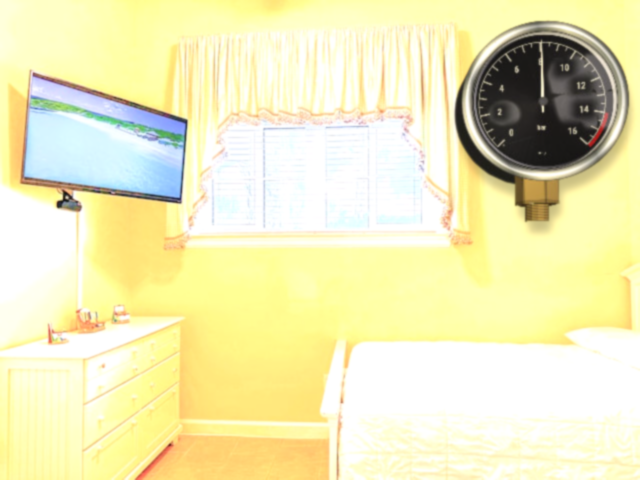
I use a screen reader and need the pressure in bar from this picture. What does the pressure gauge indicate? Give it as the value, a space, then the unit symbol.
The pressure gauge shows 8 bar
